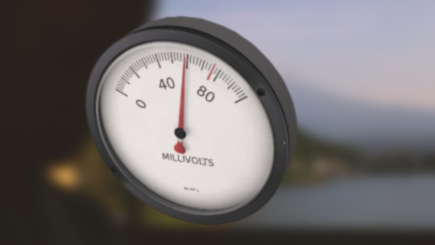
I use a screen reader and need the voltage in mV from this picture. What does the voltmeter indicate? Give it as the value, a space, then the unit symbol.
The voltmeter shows 60 mV
